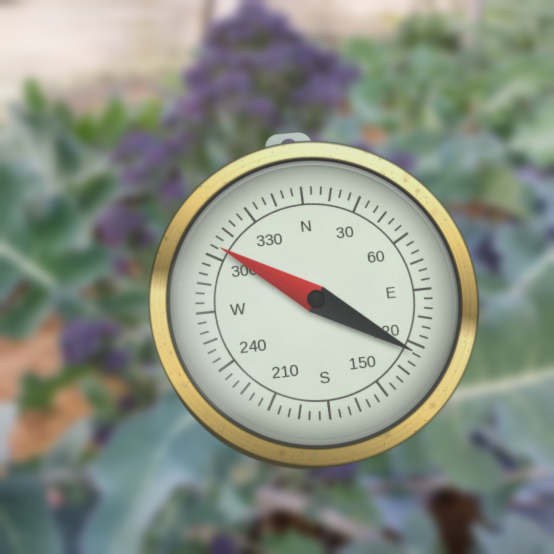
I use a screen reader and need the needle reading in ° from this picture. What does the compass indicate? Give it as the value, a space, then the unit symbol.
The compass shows 305 °
